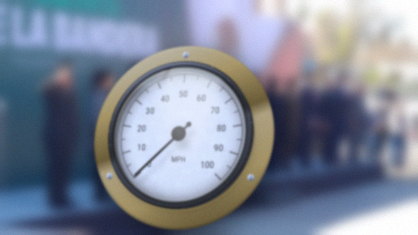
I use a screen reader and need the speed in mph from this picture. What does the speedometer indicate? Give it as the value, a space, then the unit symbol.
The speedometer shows 0 mph
